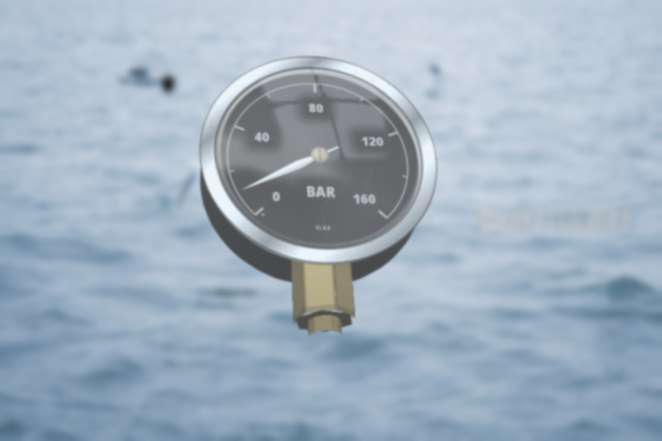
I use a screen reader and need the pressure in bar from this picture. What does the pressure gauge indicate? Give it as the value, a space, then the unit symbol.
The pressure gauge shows 10 bar
